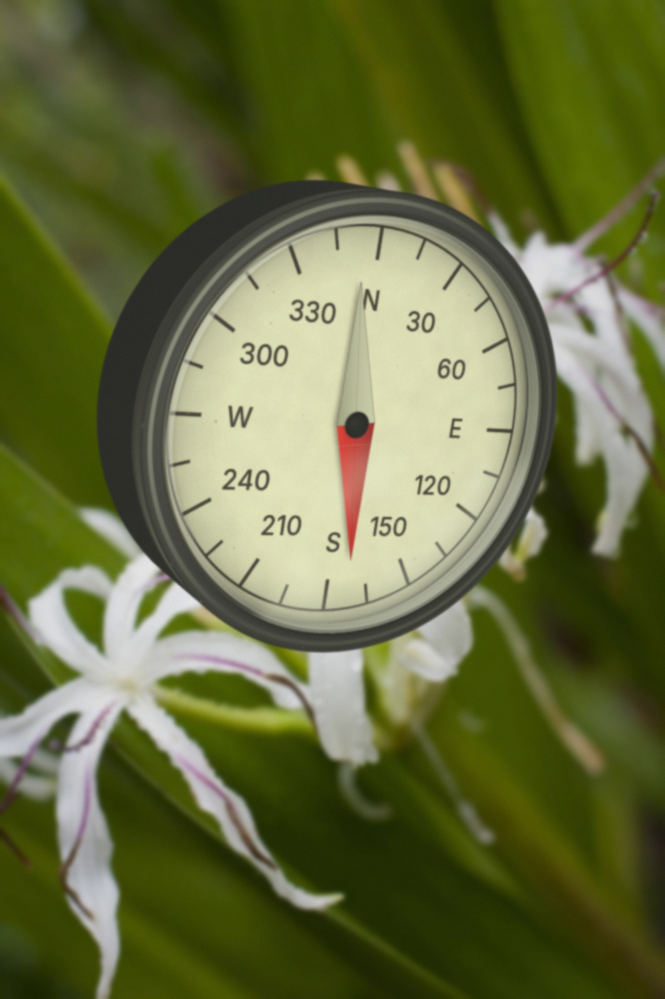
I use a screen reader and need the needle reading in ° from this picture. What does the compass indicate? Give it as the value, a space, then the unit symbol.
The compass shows 172.5 °
